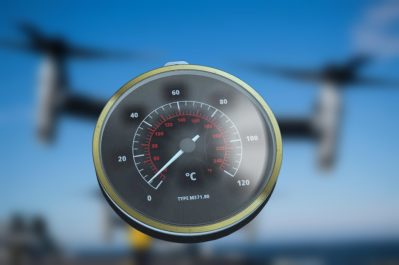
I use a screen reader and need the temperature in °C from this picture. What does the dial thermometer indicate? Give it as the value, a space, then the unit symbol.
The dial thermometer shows 4 °C
